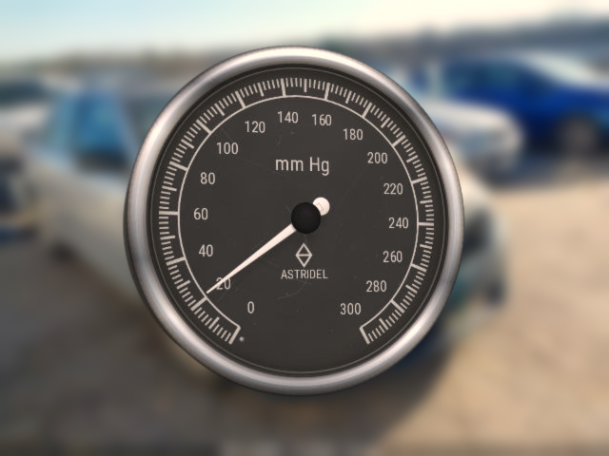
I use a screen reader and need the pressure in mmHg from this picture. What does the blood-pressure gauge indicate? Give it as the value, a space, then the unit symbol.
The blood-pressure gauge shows 22 mmHg
